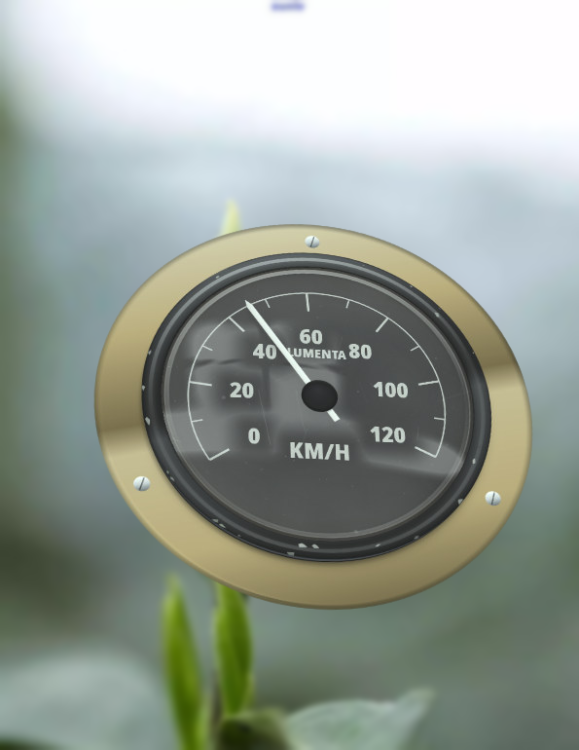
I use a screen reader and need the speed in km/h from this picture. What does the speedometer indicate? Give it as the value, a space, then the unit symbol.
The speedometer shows 45 km/h
